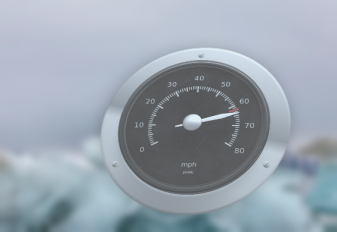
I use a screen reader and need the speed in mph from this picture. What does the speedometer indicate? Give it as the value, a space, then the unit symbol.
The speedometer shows 65 mph
